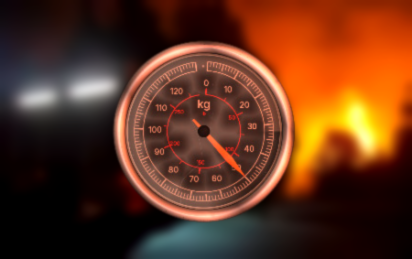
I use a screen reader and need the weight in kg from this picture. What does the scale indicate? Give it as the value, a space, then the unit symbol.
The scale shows 50 kg
